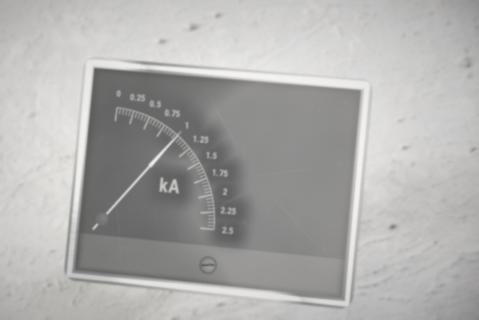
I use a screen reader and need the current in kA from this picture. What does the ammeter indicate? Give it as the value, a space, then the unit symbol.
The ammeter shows 1 kA
